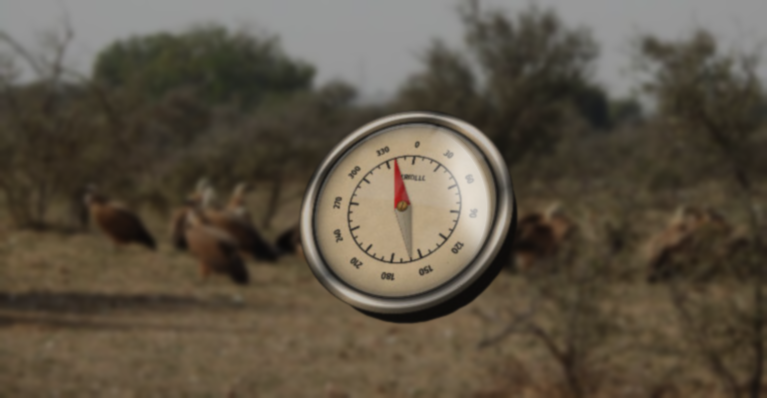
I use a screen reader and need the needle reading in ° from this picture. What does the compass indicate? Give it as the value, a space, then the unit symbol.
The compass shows 340 °
